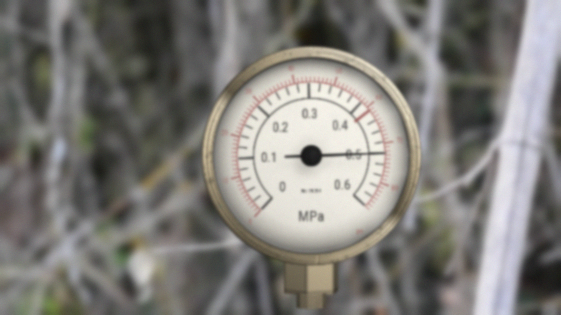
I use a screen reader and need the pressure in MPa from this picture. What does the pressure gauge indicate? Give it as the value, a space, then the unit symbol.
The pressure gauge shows 0.5 MPa
